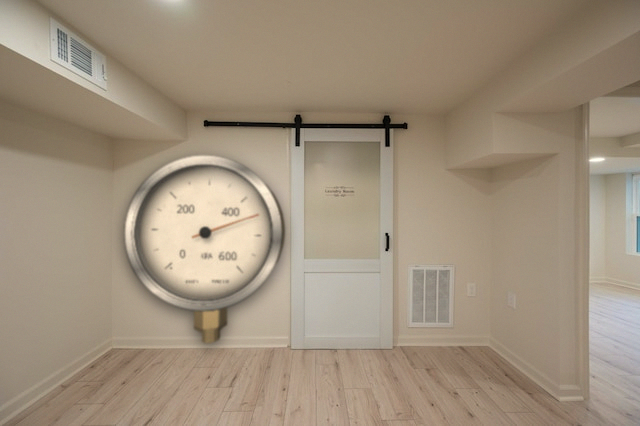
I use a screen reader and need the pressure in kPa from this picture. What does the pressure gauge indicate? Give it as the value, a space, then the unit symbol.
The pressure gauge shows 450 kPa
